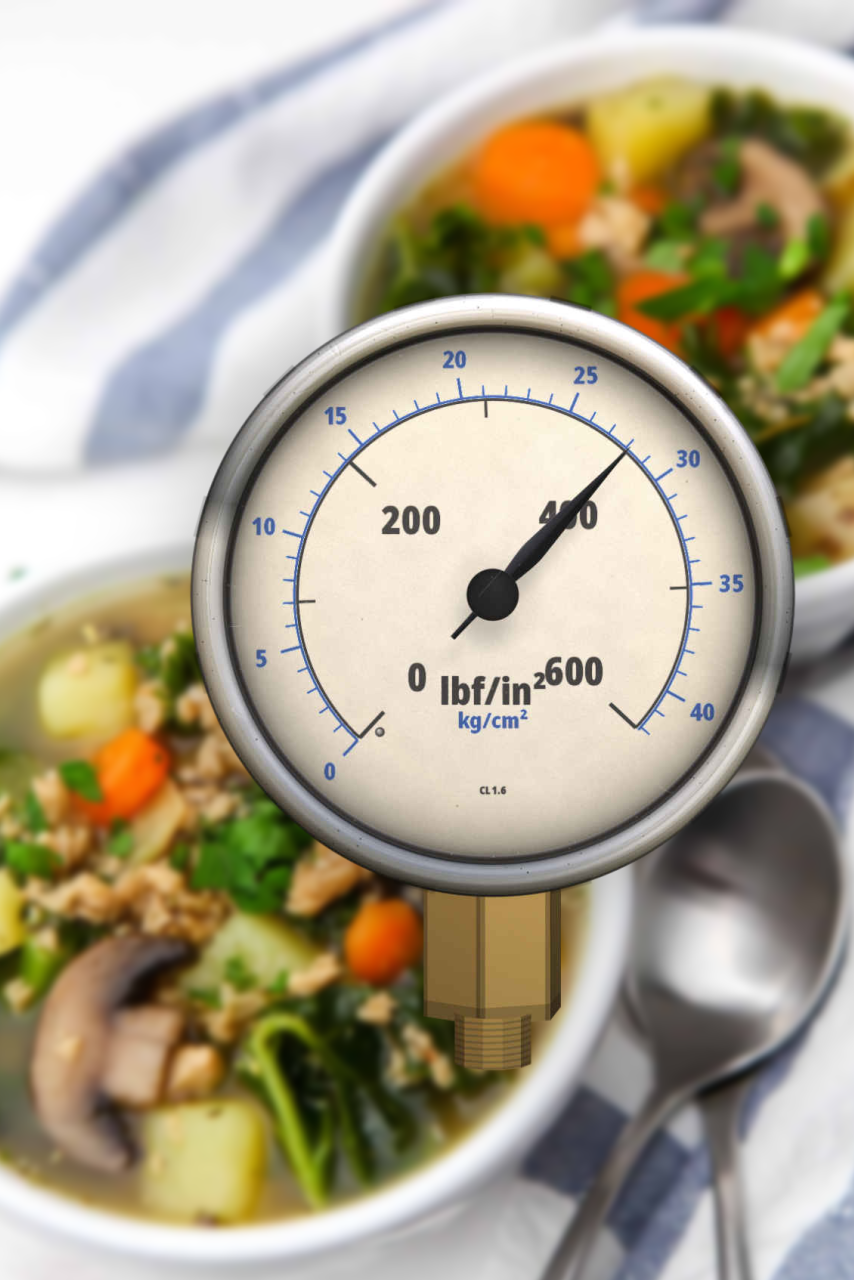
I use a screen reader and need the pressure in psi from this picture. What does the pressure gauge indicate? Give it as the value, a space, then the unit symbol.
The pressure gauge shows 400 psi
